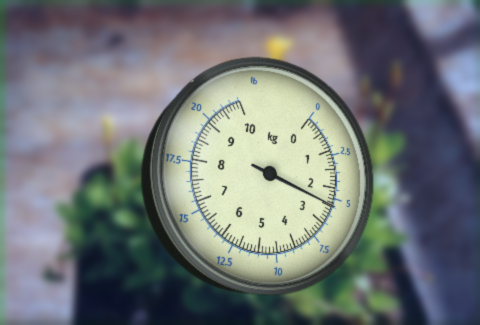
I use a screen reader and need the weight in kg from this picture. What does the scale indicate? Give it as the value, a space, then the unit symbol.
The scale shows 2.5 kg
